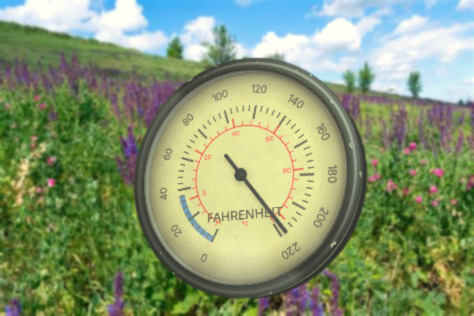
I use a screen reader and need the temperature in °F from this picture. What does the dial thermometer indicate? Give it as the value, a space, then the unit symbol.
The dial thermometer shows 216 °F
